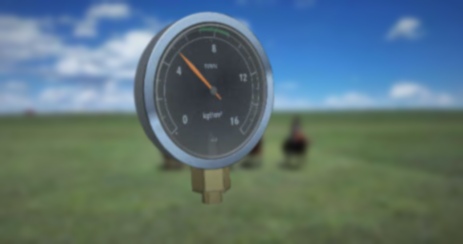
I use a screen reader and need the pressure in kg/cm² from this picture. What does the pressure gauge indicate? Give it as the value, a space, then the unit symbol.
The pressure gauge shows 5 kg/cm²
